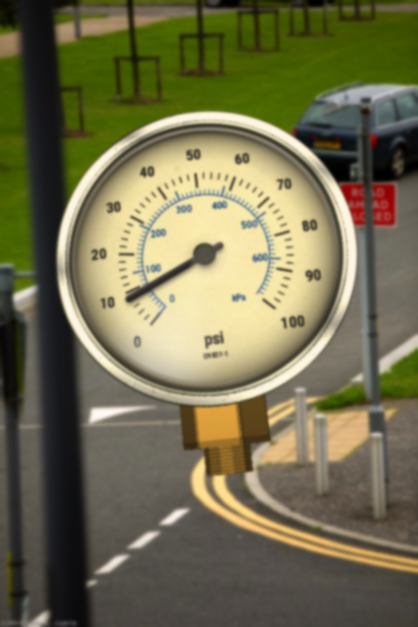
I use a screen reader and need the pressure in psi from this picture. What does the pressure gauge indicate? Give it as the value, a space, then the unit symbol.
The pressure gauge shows 8 psi
